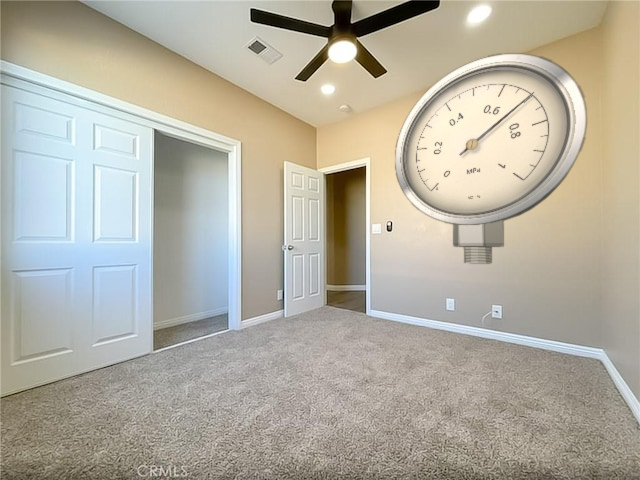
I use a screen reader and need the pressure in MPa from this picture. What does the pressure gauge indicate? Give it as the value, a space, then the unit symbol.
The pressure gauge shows 0.7 MPa
